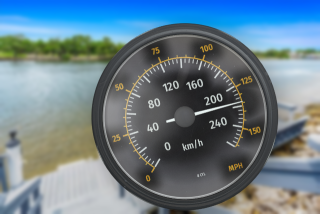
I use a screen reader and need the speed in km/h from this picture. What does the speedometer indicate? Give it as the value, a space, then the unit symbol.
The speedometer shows 216 km/h
